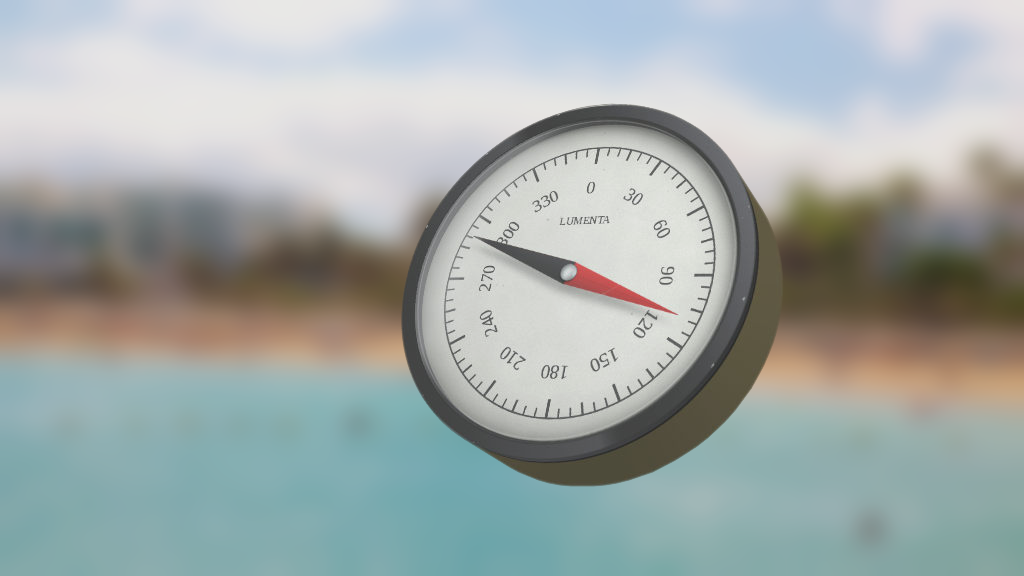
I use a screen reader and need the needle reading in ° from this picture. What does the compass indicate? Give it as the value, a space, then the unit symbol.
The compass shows 110 °
